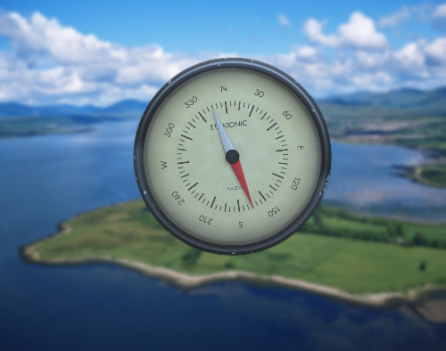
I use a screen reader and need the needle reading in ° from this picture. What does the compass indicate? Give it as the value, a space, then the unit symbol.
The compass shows 165 °
